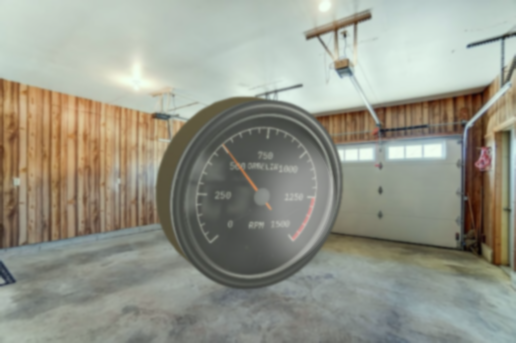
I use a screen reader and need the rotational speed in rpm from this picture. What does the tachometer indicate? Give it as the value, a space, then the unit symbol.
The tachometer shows 500 rpm
